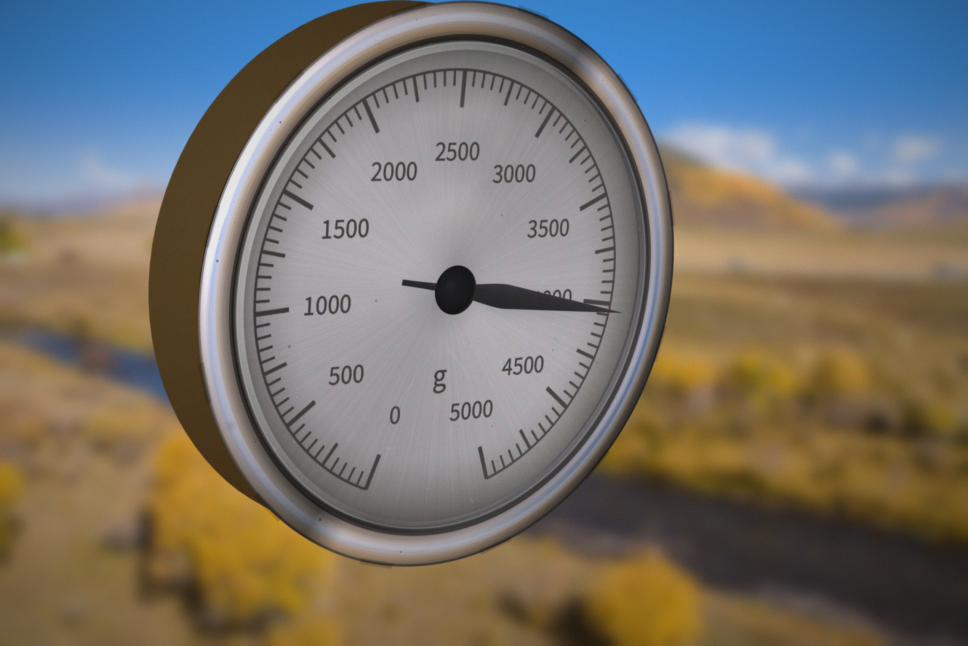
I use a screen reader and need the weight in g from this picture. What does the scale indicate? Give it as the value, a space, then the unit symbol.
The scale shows 4025 g
